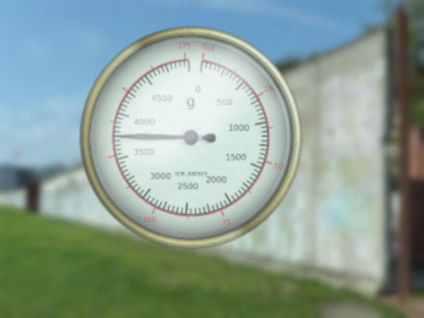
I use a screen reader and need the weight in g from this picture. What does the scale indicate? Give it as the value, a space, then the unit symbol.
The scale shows 3750 g
